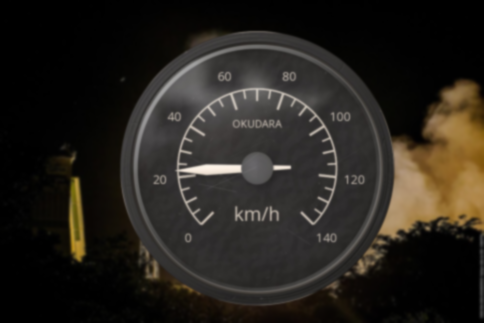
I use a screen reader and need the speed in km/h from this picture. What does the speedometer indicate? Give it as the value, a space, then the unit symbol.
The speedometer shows 22.5 km/h
